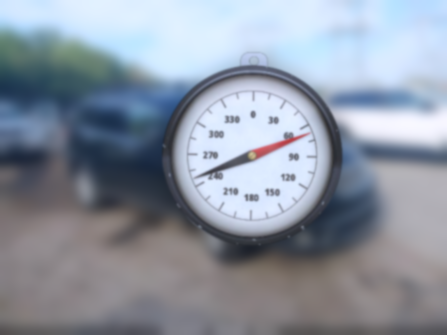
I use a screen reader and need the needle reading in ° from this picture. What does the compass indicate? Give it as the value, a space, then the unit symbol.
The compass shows 67.5 °
